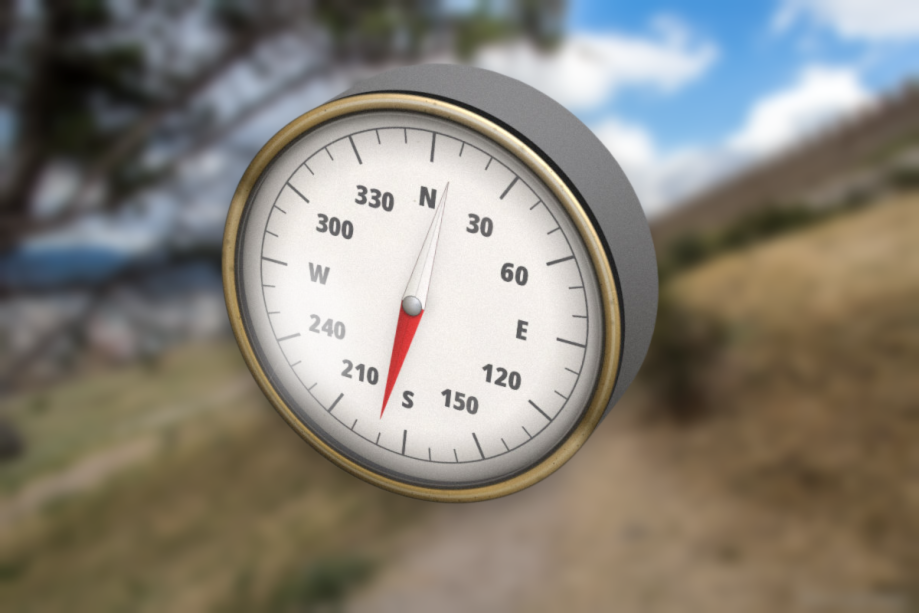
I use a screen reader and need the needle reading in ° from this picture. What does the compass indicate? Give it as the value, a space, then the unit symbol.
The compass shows 190 °
